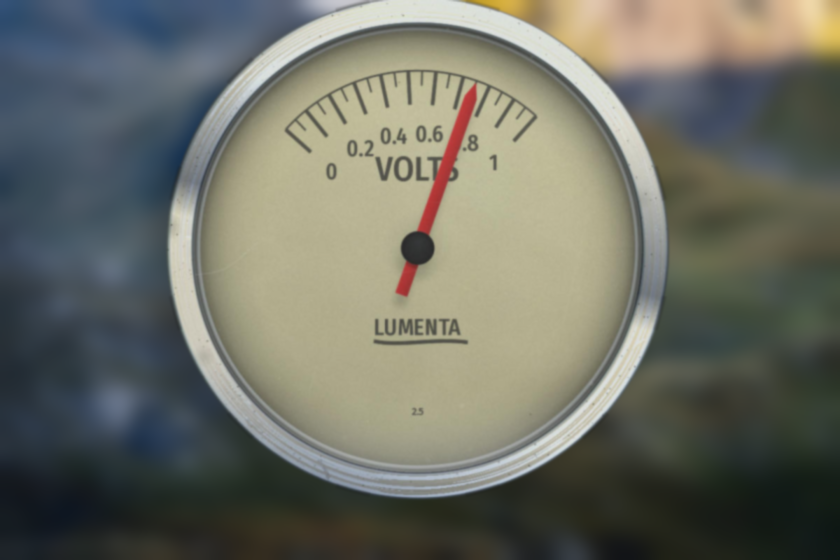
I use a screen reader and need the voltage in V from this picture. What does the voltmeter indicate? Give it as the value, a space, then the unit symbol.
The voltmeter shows 0.75 V
